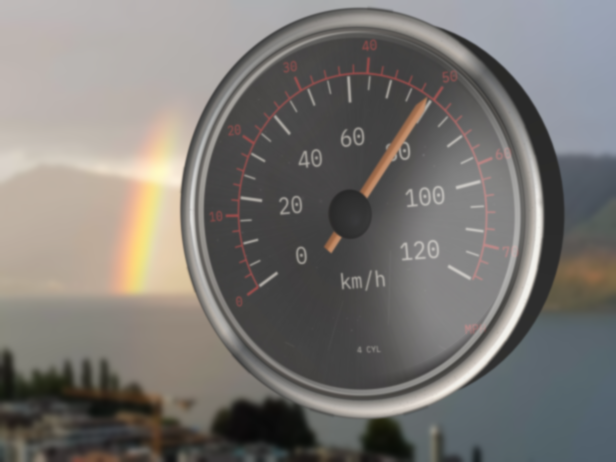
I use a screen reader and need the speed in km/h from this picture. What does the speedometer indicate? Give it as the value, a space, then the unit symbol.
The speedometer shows 80 km/h
